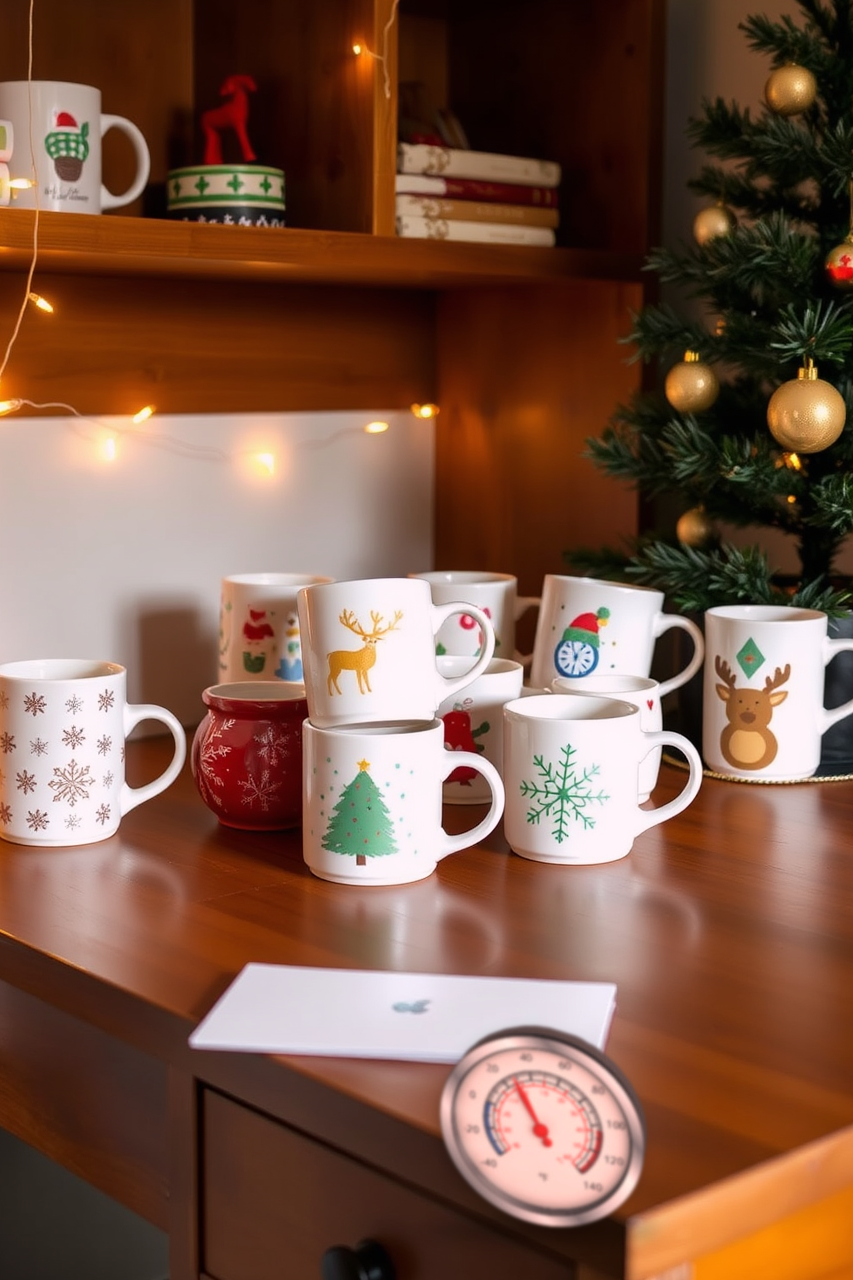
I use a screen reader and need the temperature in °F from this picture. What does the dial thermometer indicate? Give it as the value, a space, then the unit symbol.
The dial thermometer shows 30 °F
